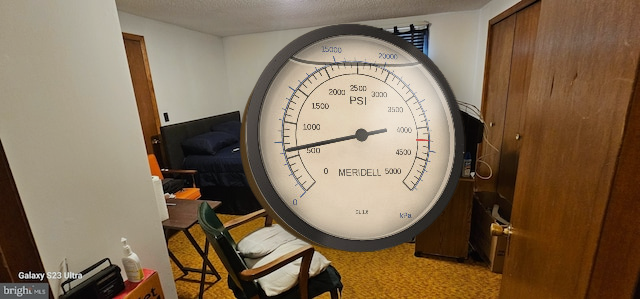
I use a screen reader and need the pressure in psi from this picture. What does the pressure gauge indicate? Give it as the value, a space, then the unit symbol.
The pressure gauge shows 600 psi
